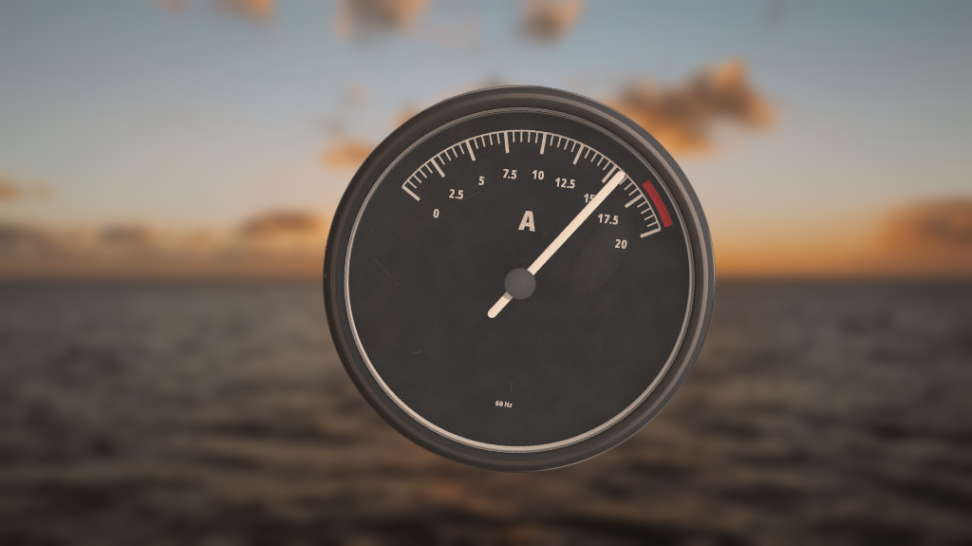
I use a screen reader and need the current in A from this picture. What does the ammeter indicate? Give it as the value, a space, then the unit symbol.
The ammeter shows 15.5 A
